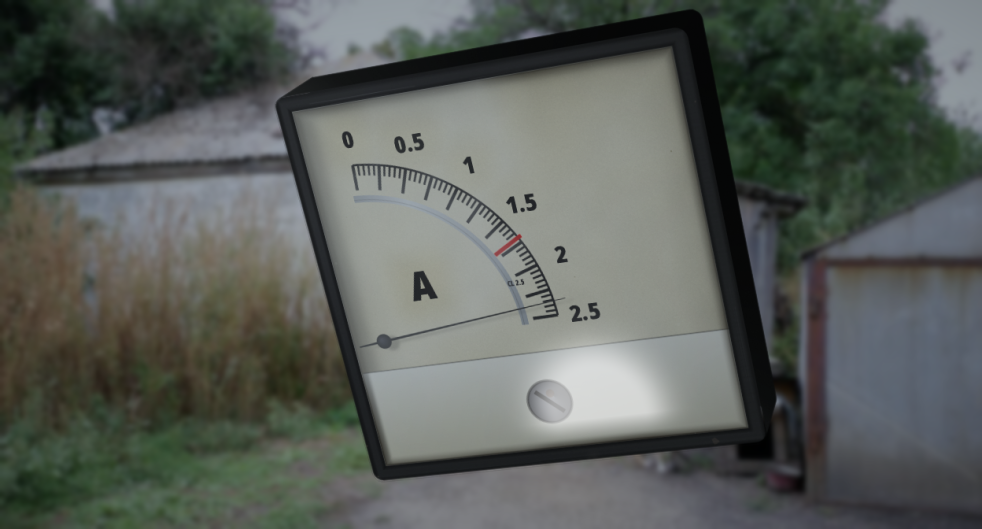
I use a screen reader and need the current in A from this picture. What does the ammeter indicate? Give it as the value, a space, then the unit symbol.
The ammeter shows 2.35 A
